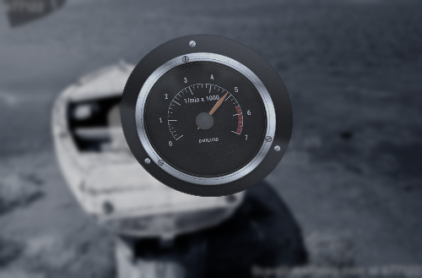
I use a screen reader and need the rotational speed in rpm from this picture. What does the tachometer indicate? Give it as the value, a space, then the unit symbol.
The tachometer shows 4800 rpm
